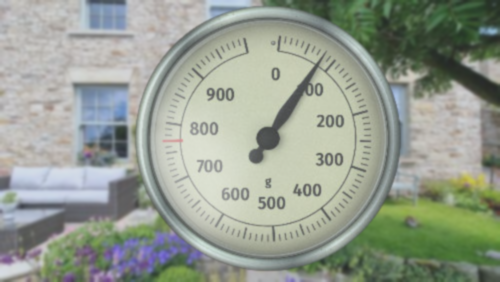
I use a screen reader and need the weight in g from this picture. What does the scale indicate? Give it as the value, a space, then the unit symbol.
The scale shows 80 g
